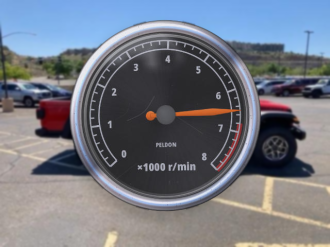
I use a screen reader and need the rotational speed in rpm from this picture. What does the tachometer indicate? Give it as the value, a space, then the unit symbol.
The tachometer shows 6500 rpm
